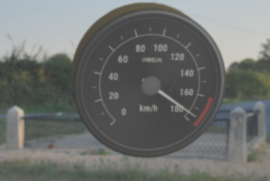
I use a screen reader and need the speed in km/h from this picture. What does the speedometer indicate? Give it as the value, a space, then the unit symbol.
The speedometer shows 175 km/h
